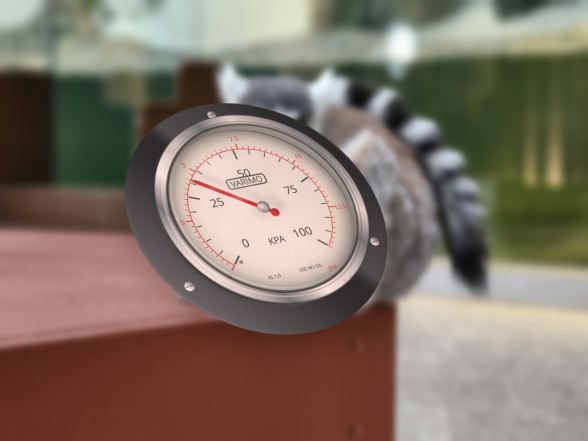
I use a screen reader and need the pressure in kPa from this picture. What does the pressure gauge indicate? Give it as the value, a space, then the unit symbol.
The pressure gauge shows 30 kPa
